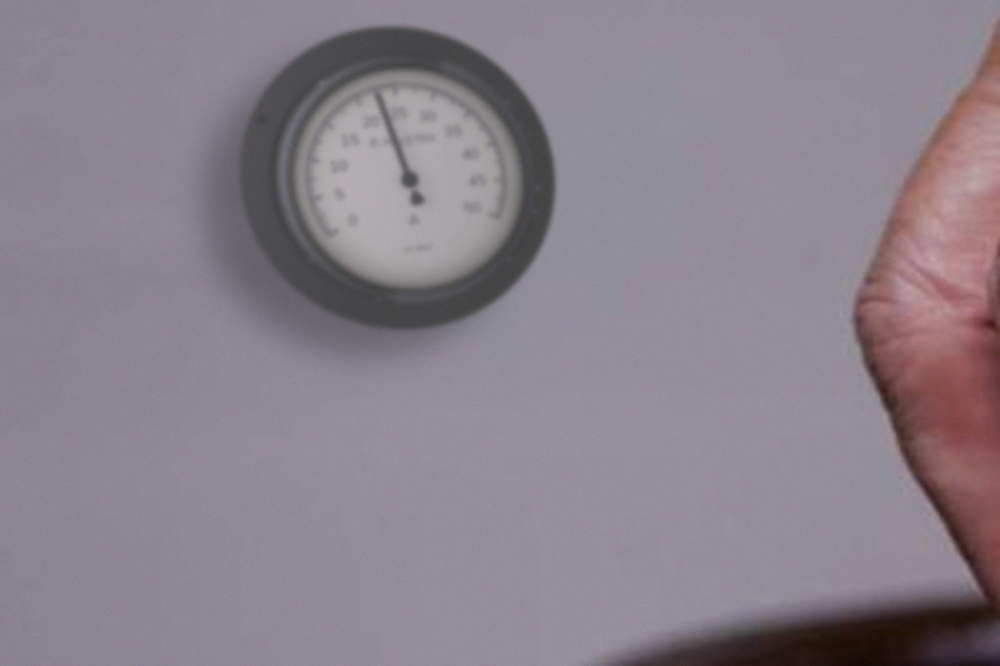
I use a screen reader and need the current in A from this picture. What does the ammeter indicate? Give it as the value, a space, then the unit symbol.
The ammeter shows 22.5 A
